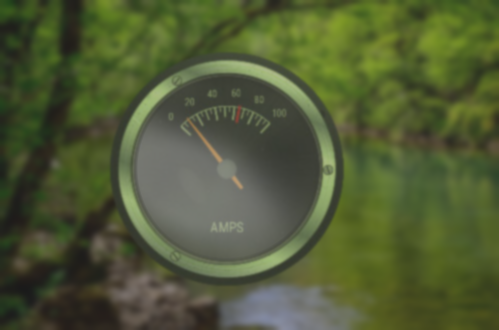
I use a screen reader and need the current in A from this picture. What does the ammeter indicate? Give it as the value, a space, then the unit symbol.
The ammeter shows 10 A
